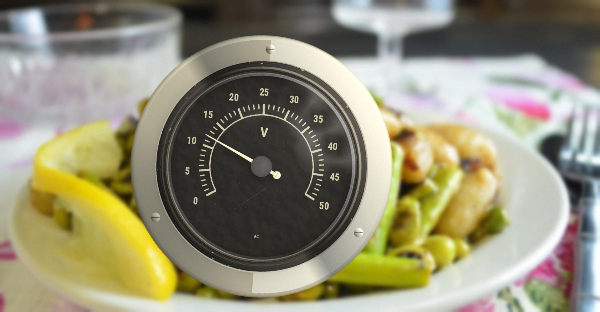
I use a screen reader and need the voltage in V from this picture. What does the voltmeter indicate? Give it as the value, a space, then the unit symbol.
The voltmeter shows 12 V
